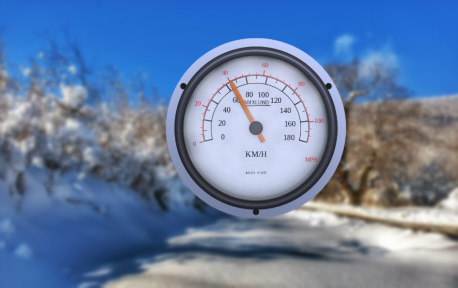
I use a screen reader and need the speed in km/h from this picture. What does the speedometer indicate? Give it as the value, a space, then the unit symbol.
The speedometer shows 65 km/h
